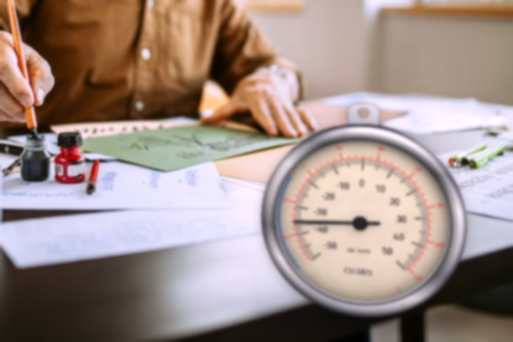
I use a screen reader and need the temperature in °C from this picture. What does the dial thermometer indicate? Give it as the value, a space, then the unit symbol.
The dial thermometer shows -35 °C
